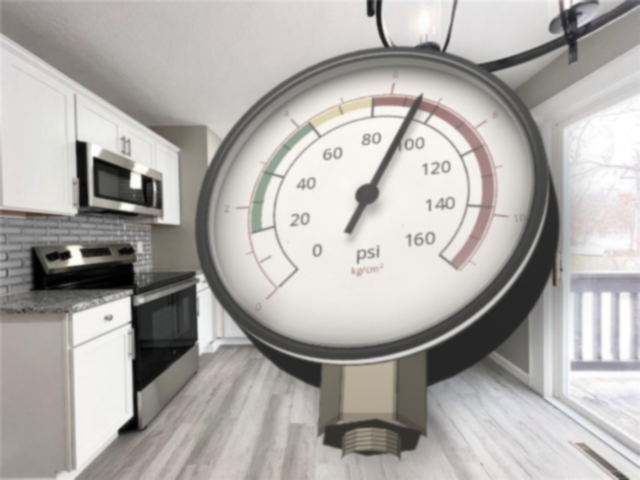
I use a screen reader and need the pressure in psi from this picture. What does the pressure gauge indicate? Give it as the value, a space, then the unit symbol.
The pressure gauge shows 95 psi
